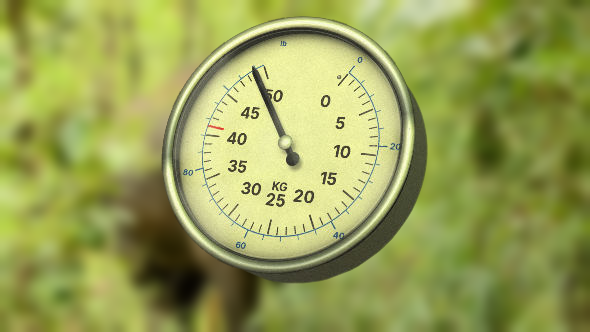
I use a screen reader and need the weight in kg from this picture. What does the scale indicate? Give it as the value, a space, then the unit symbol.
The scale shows 49 kg
